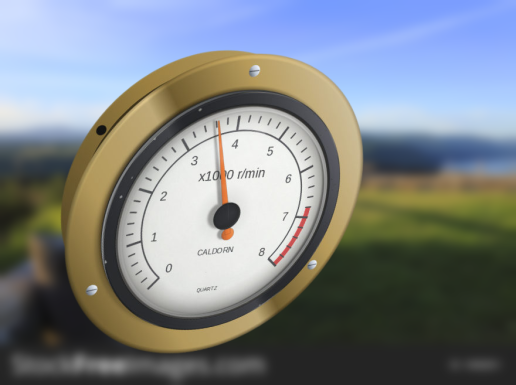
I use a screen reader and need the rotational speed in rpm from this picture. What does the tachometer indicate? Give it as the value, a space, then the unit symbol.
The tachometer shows 3600 rpm
